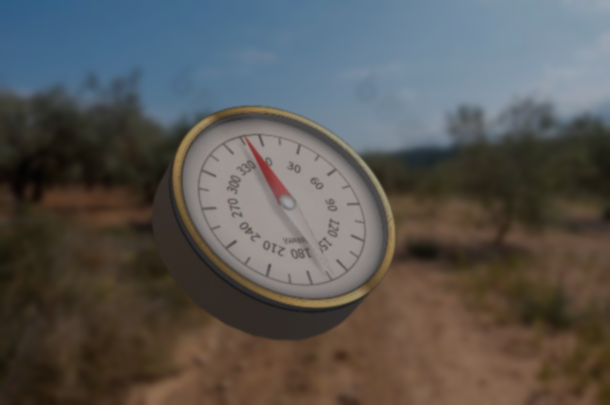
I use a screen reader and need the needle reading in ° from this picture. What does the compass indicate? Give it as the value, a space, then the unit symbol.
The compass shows 345 °
